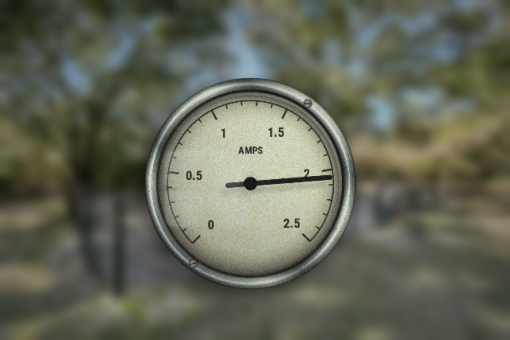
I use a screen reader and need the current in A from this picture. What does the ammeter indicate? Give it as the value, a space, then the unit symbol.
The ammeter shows 2.05 A
